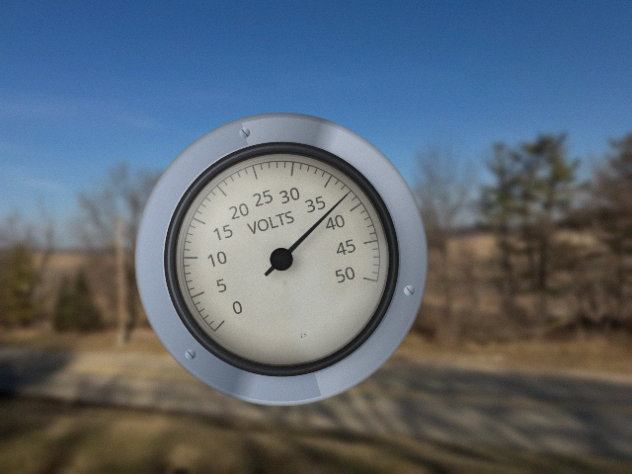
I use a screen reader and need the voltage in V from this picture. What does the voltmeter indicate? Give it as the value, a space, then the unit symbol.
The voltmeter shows 38 V
